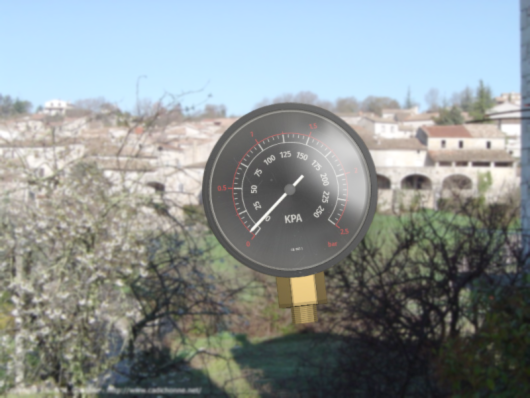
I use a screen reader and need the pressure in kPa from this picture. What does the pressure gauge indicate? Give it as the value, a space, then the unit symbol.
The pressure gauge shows 5 kPa
